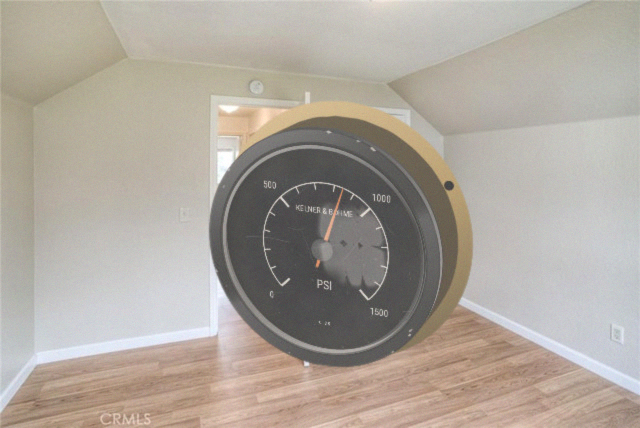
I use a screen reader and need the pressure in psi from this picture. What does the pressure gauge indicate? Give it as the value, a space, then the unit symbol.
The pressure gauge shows 850 psi
